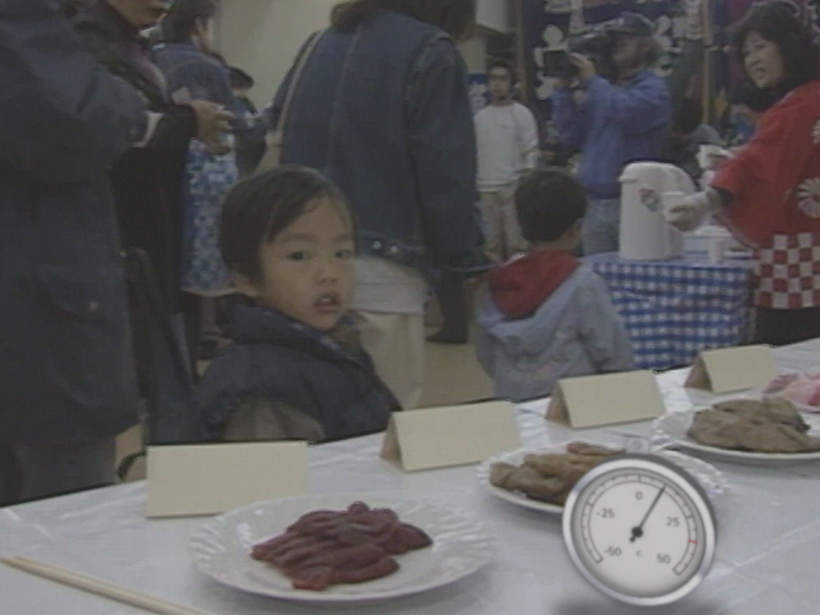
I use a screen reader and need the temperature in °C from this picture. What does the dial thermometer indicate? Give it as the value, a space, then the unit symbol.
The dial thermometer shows 10 °C
